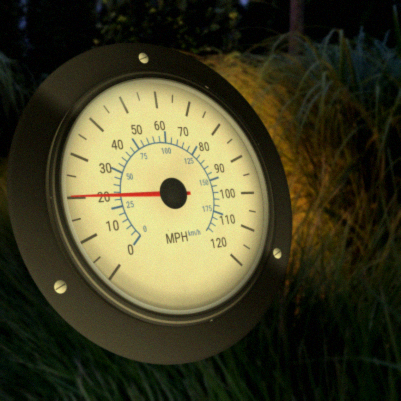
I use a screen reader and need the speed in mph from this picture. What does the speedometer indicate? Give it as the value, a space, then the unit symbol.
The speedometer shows 20 mph
